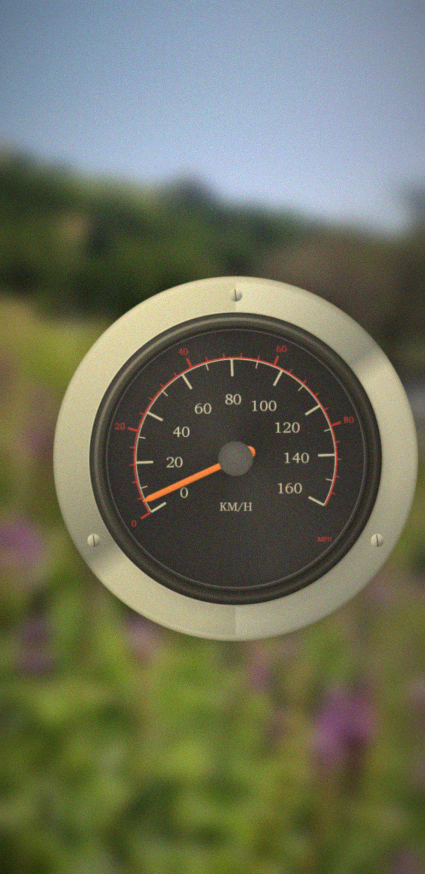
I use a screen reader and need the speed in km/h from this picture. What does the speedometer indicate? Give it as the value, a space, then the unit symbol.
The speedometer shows 5 km/h
